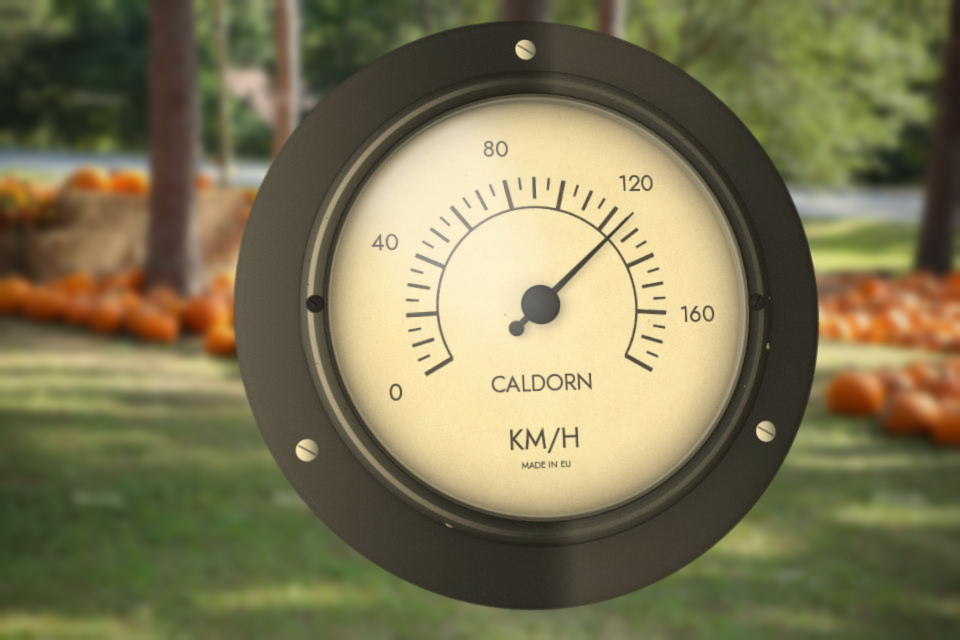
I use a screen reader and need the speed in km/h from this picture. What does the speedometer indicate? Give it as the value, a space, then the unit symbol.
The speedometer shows 125 km/h
